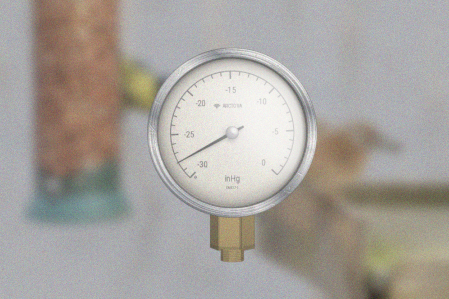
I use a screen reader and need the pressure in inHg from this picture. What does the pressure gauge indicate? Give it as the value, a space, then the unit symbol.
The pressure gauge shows -28 inHg
